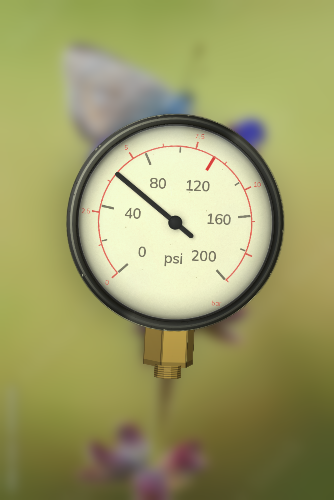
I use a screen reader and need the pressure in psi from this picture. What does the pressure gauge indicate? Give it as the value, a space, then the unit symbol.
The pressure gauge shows 60 psi
